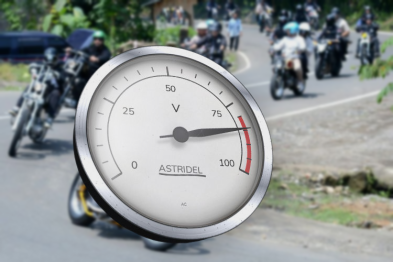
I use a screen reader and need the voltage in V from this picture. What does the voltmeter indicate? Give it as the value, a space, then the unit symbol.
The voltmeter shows 85 V
